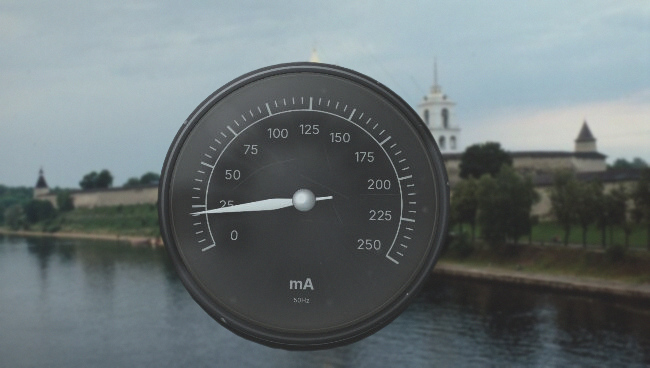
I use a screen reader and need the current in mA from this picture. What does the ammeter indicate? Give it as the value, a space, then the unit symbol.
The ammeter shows 20 mA
